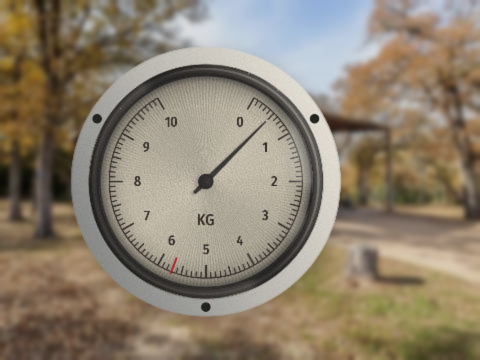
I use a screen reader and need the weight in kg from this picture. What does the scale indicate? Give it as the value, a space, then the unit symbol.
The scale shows 0.5 kg
